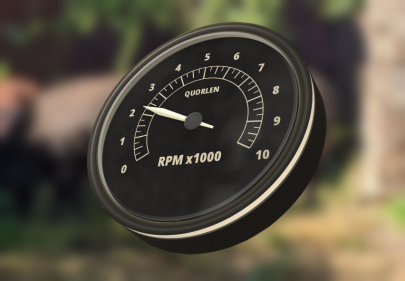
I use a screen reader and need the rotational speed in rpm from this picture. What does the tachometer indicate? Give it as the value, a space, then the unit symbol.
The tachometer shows 2250 rpm
